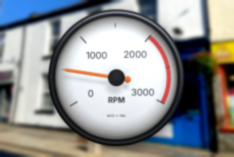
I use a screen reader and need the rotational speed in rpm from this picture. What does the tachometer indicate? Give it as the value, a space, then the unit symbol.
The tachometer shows 500 rpm
